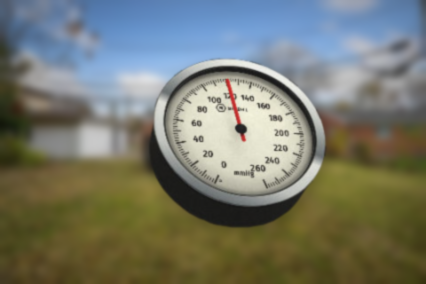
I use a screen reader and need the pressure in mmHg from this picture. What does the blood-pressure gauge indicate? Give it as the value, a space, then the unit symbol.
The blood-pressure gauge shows 120 mmHg
